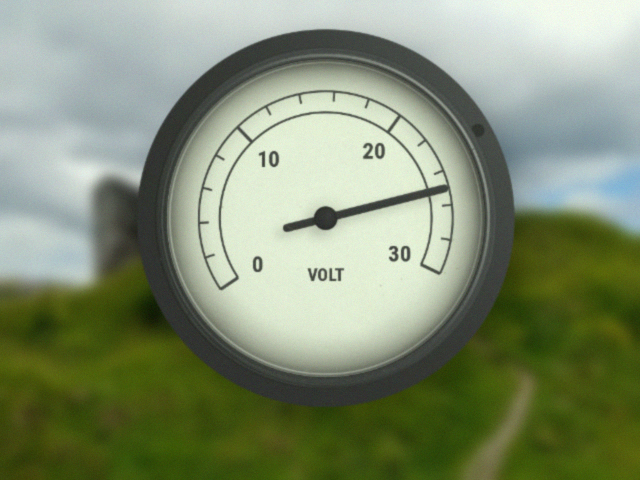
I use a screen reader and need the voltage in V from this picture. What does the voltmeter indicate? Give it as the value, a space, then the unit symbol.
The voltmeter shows 25 V
